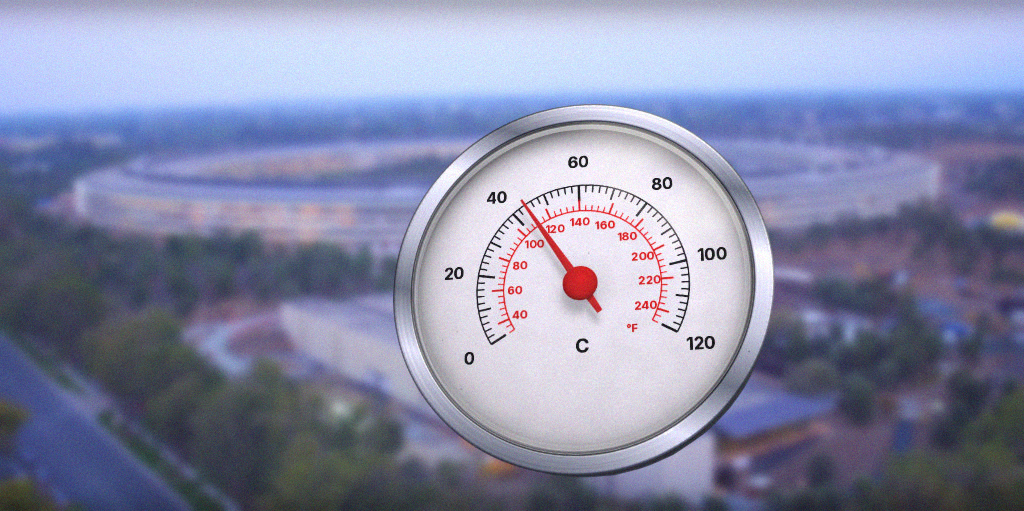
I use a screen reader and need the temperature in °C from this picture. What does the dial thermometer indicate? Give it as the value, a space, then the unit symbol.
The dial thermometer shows 44 °C
